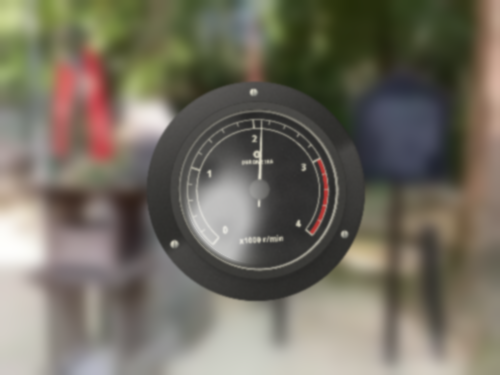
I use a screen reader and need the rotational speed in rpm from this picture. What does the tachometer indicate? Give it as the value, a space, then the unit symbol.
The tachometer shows 2100 rpm
